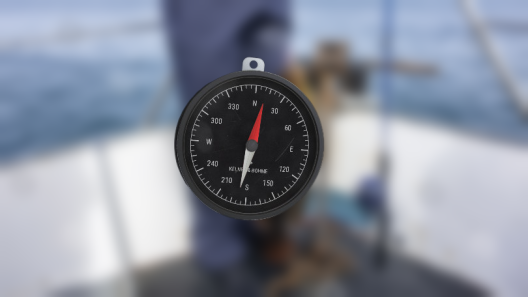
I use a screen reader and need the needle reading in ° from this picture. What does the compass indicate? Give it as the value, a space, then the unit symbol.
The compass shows 10 °
